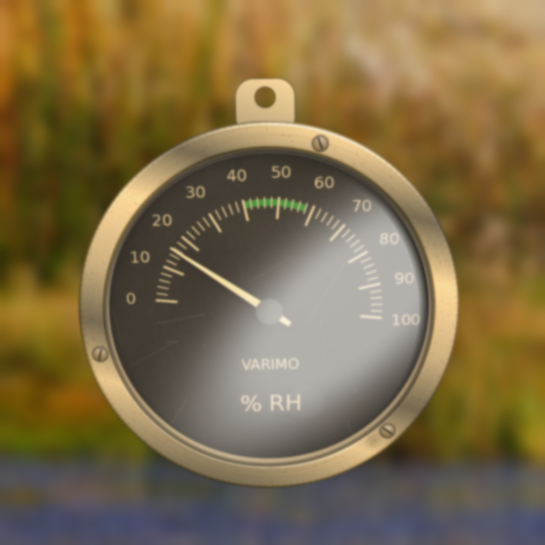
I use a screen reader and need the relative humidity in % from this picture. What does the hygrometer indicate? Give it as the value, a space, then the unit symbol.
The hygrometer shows 16 %
